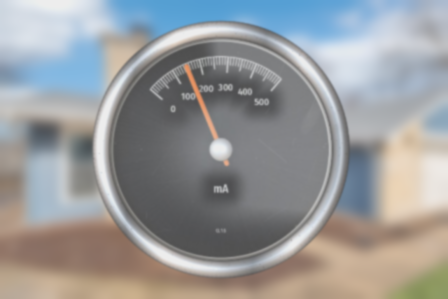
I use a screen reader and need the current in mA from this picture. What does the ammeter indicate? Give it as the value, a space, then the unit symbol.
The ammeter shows 150 mA
